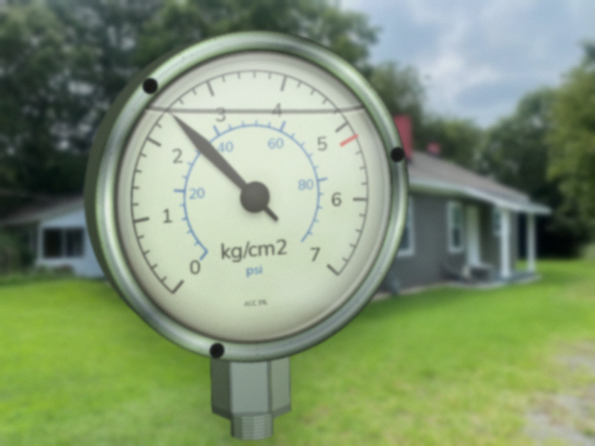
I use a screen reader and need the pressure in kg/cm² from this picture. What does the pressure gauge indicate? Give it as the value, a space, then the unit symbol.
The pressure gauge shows 2.4 kg/cm²
